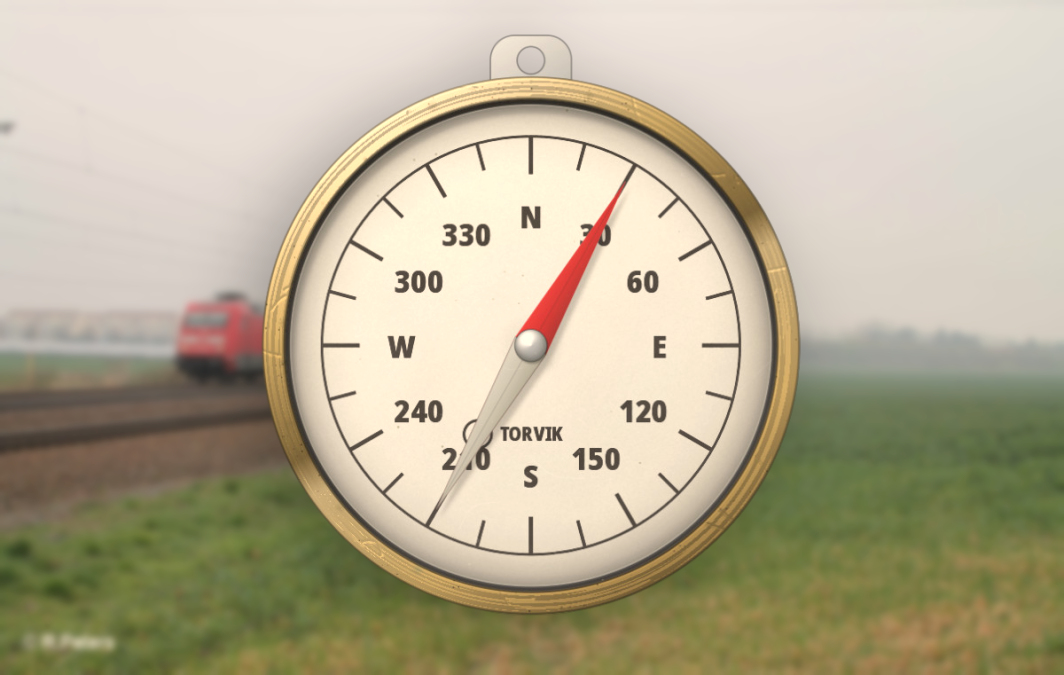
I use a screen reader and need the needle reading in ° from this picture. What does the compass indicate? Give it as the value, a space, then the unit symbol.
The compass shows 30 °
